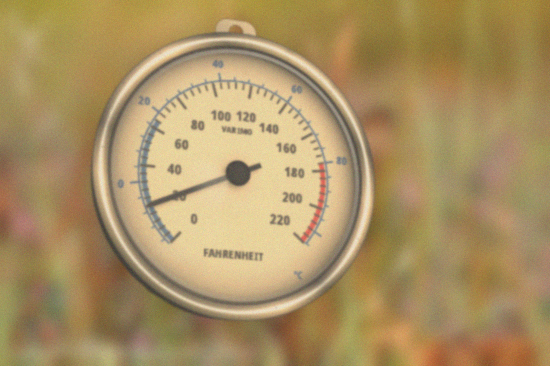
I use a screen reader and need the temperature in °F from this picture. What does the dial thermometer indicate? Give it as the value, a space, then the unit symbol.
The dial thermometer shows 20 °F
